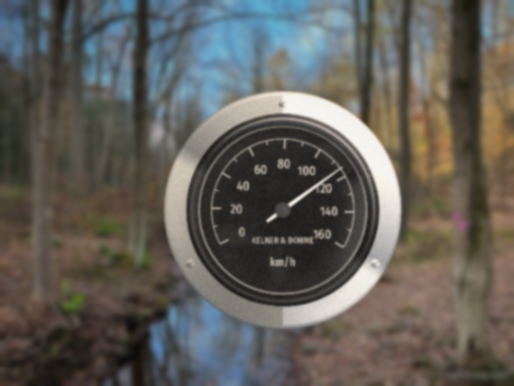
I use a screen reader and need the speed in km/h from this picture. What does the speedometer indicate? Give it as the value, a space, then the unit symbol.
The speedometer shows 115 km/h
